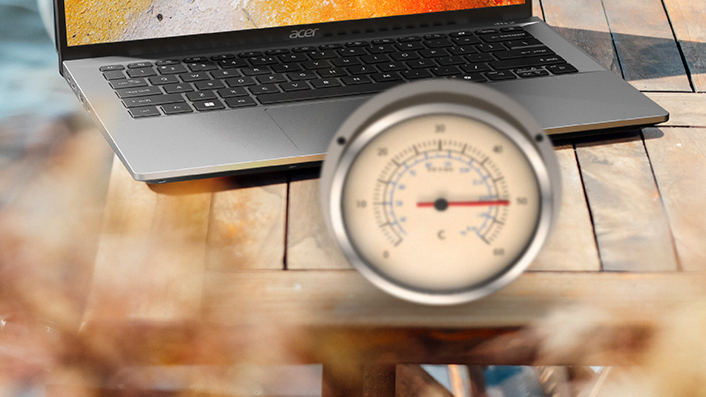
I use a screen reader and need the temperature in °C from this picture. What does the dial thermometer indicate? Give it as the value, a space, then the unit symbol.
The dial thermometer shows 50 °C
